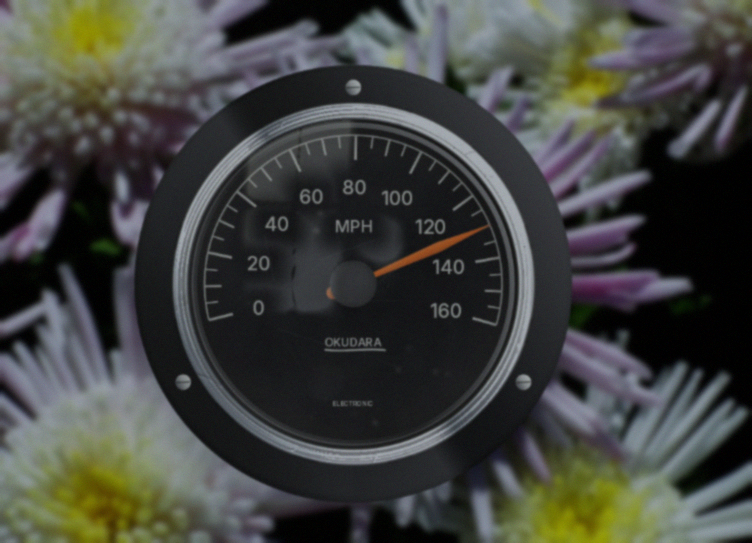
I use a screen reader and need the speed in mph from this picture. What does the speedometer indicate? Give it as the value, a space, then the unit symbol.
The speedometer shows 130 mph
